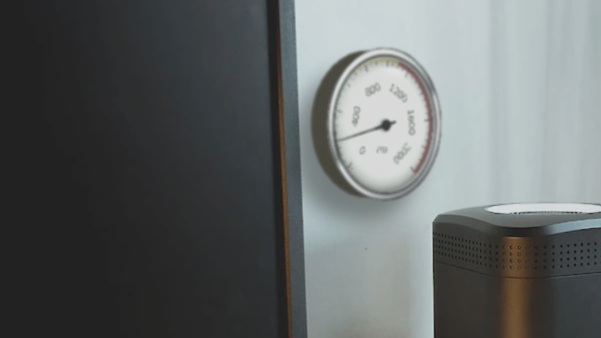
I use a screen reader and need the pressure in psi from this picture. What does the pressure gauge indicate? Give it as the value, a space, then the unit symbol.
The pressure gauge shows 200 psi
